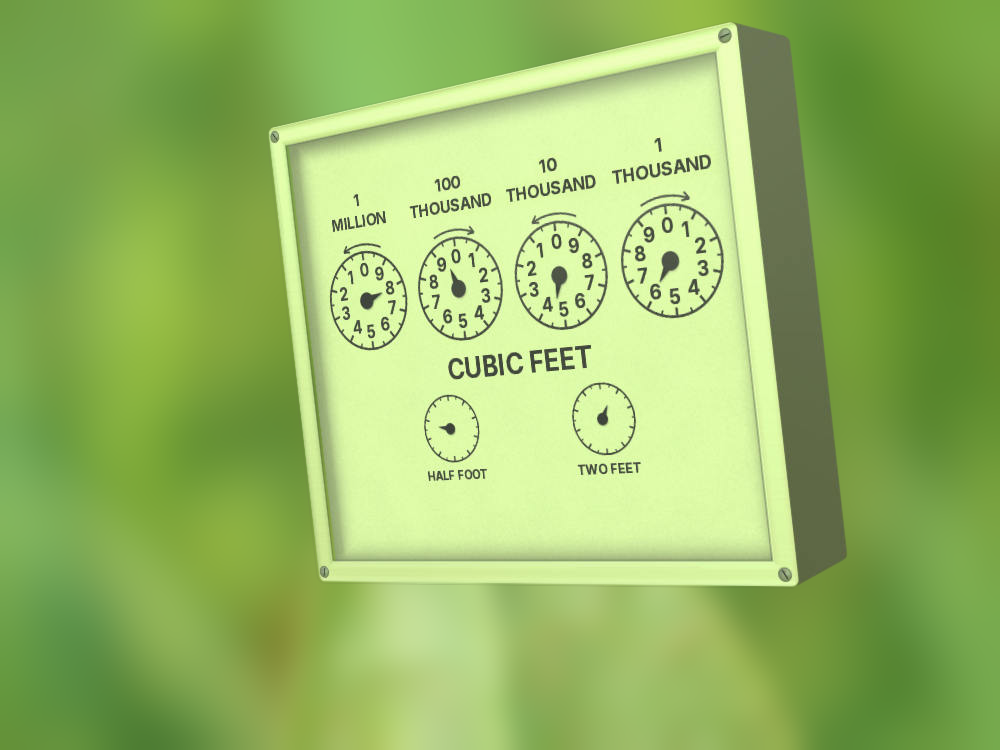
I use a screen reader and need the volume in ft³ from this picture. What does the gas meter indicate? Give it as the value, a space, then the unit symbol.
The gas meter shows 794600 ft³
